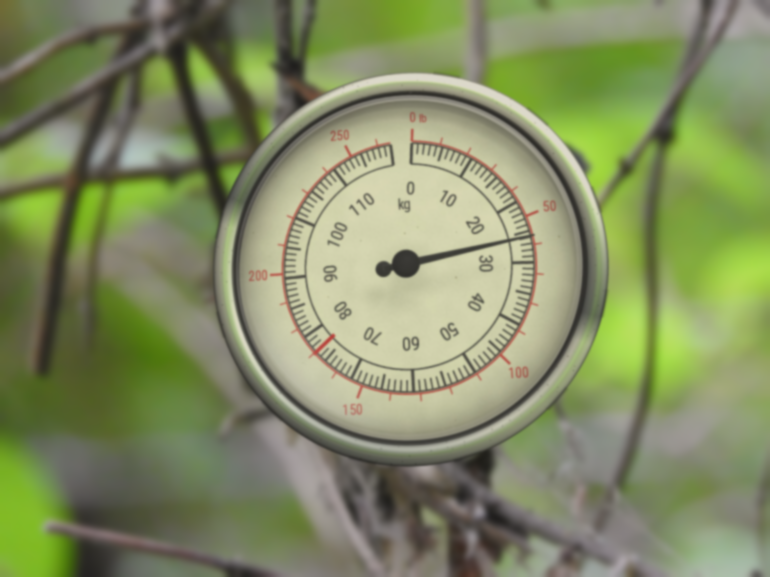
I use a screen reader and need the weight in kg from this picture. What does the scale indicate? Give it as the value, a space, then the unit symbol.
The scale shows 26 kg
